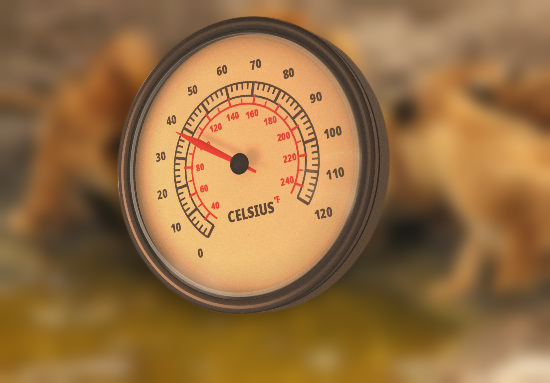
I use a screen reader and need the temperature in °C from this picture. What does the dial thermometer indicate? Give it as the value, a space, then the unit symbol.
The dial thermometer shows 38 °C
